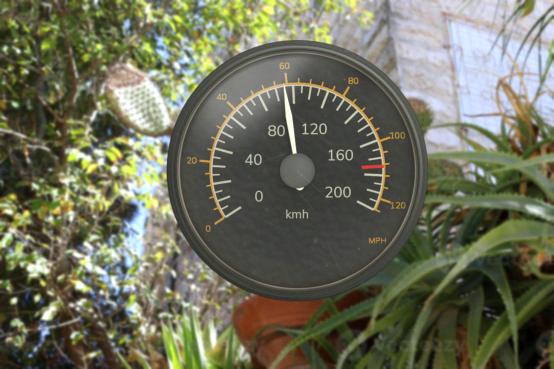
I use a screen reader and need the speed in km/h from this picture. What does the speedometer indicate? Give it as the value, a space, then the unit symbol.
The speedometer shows 95 km/h
